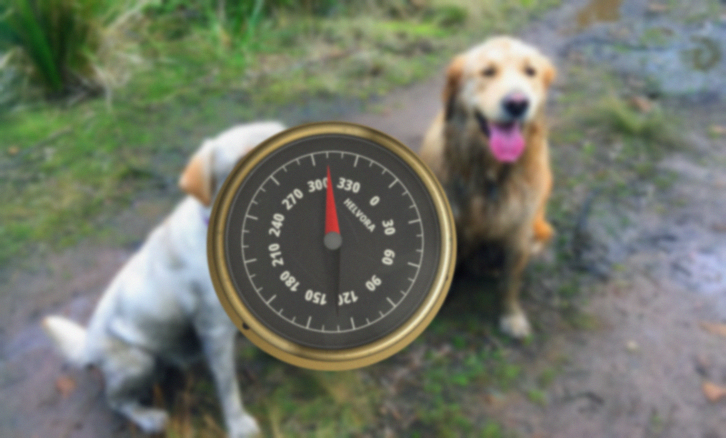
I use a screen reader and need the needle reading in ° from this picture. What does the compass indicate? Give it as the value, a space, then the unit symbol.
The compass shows 310 °
